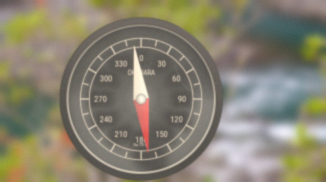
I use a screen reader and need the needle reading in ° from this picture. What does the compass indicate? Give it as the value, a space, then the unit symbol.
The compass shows 172.5 °
